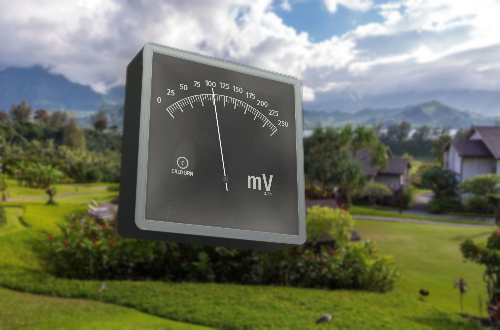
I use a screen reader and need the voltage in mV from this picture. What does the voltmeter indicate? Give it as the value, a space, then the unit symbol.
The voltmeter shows 100 mV
